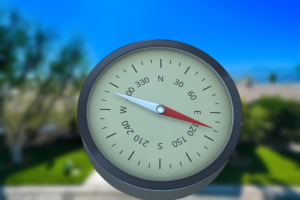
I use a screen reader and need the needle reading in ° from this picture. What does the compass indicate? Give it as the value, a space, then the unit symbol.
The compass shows 110 °
